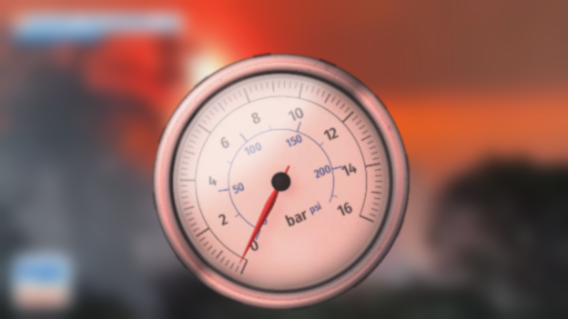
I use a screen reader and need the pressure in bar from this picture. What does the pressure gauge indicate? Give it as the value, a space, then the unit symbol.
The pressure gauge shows 0.2 bar
